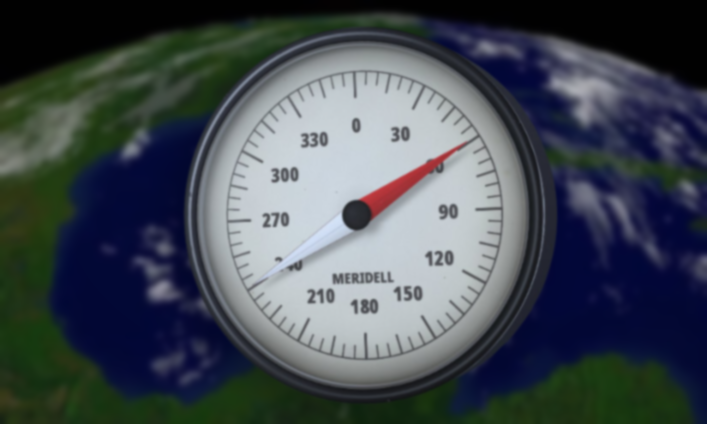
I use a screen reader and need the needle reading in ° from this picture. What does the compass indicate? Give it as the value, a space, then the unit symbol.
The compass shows 60 °
